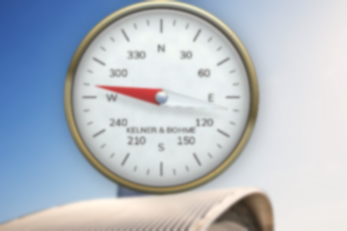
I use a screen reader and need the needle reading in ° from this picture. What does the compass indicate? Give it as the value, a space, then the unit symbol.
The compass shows 280 °
